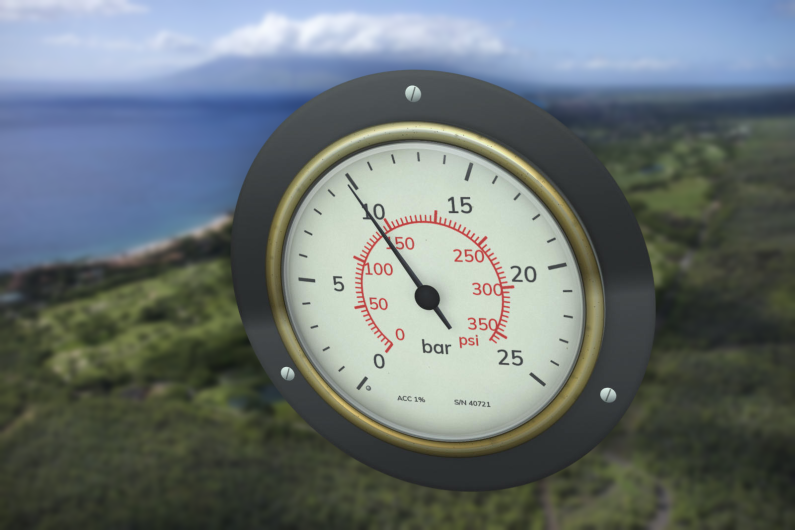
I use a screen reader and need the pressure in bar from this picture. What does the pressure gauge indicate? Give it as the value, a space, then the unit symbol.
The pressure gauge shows 10 bar
